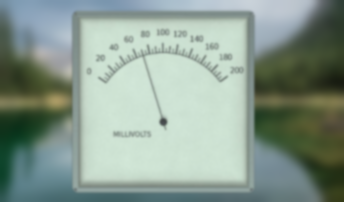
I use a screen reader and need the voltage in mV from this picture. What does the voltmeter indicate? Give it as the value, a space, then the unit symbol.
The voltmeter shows 70 mV
